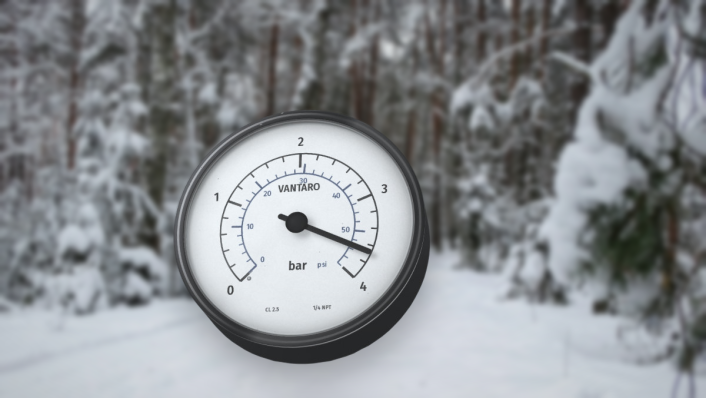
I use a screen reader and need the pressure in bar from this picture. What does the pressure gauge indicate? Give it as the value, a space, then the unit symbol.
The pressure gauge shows 3.7 bar
